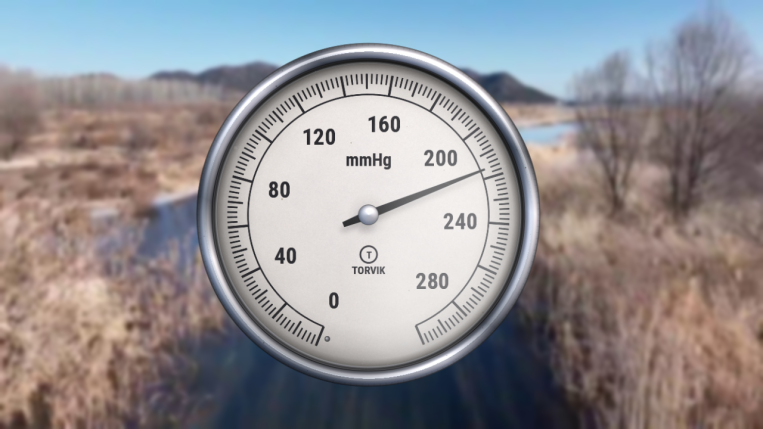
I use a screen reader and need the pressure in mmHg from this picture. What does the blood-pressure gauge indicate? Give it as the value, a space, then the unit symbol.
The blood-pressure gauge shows 216 mmHg
